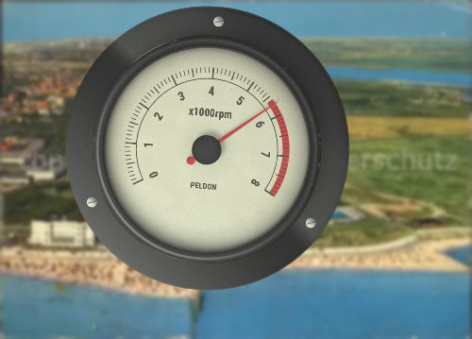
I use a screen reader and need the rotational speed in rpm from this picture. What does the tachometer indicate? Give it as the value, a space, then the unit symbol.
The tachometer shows 5700 rpm
